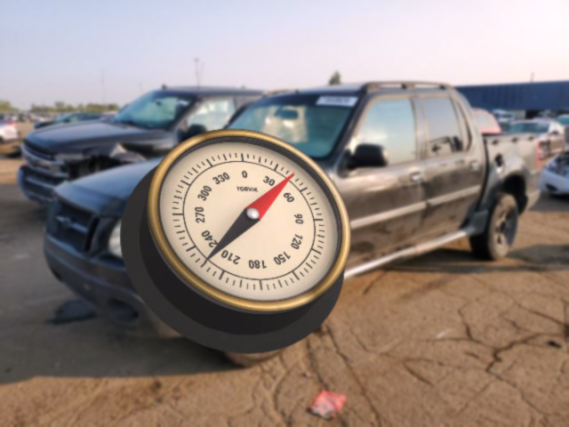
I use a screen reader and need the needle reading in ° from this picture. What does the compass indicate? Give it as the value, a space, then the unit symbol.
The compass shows 45 °
